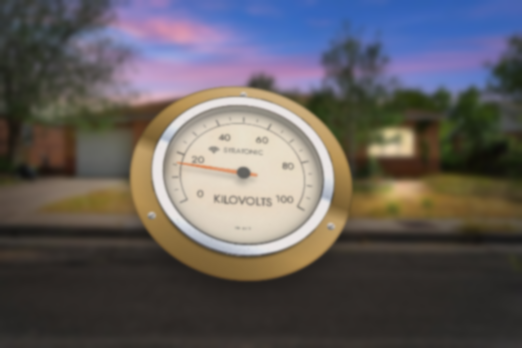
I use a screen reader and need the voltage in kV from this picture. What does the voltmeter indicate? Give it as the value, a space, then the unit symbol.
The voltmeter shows 15 kV
